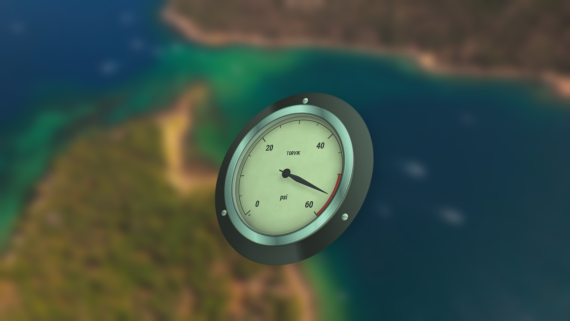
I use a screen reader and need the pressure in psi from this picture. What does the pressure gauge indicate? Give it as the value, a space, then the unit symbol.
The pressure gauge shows 55 psi
